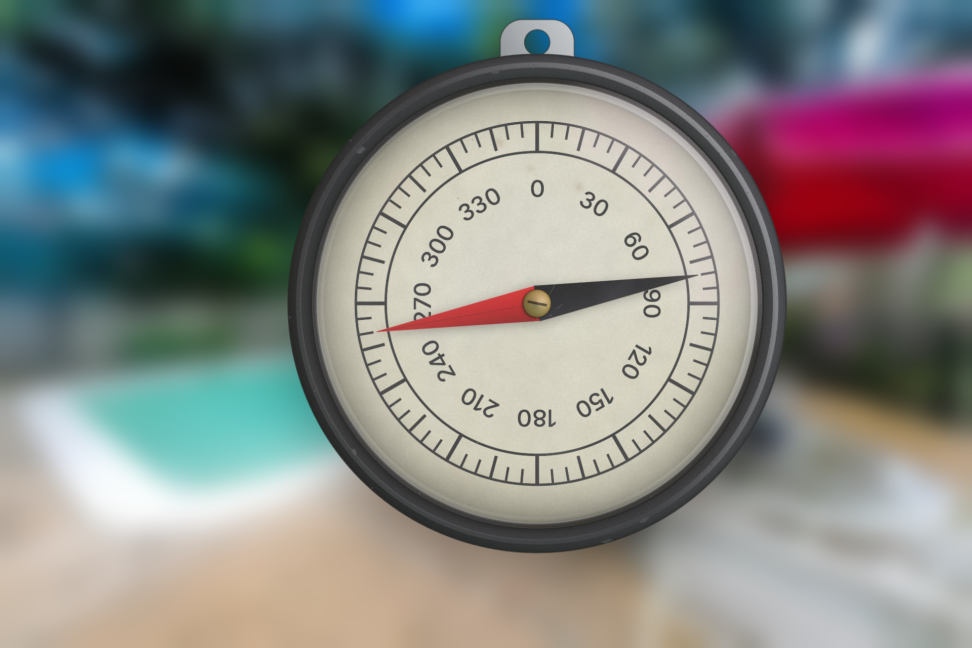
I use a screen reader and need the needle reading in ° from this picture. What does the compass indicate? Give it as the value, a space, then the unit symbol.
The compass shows 260 °
